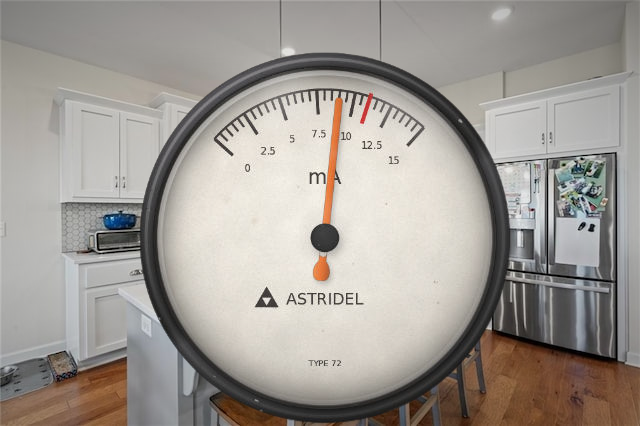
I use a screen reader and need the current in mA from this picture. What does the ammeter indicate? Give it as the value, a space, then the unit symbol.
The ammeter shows 9 mA
